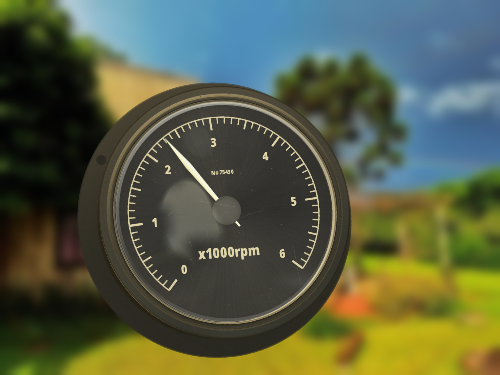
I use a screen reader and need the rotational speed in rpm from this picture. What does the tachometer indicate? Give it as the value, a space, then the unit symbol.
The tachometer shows 2300 rpm
